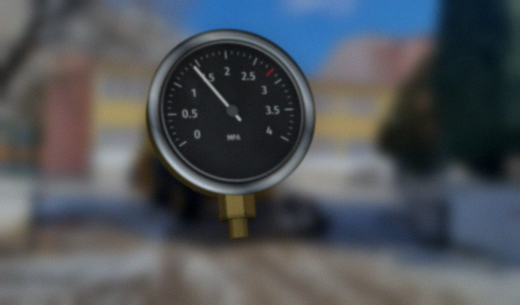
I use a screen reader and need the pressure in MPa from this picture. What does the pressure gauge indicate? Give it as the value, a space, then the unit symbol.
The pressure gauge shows 1.4 MPa
